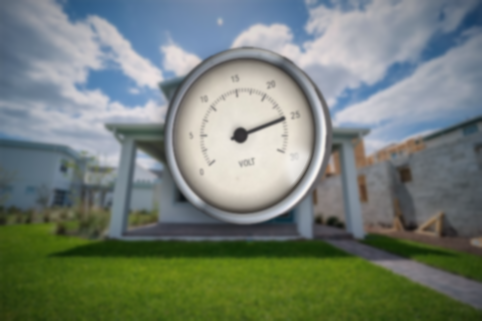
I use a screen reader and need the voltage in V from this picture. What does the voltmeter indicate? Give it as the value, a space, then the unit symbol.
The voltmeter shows 25 V
